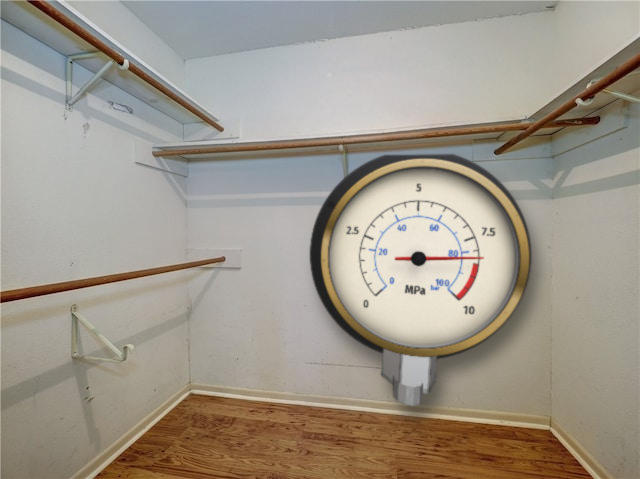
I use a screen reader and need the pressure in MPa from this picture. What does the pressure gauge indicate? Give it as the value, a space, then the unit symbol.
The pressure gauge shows 8.25 MPa
